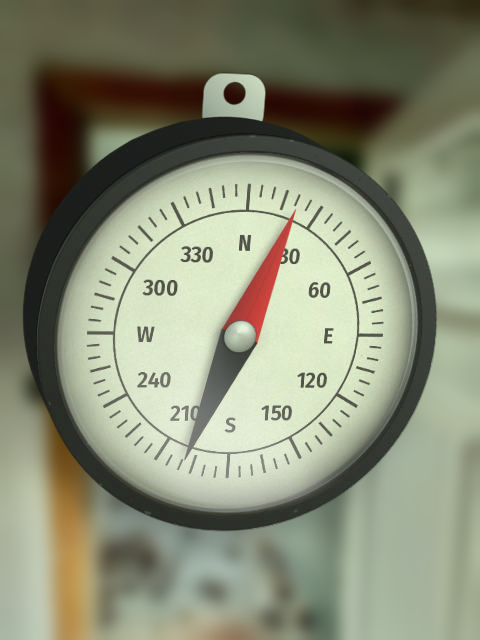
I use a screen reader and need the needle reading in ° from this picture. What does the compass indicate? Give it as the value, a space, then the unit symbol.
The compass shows 20 °
